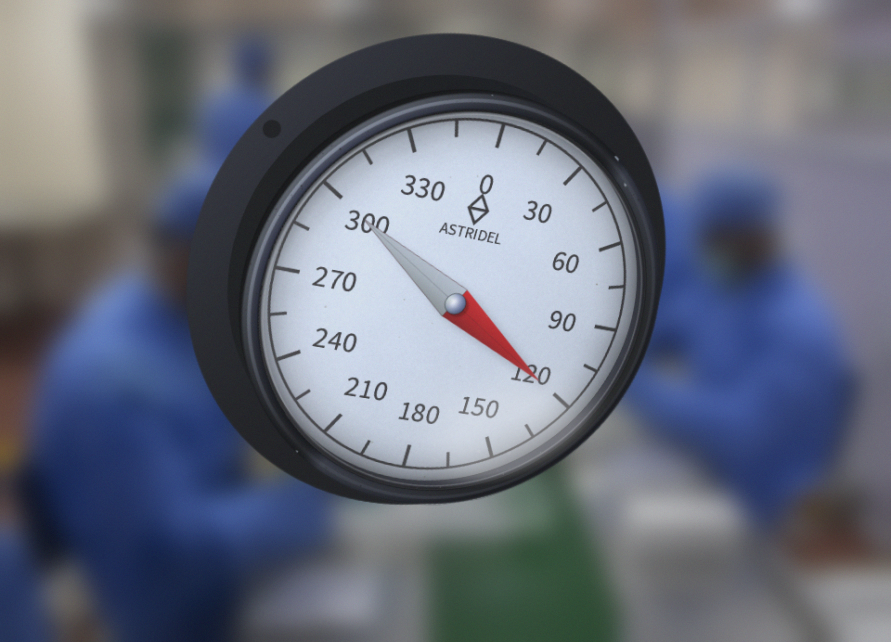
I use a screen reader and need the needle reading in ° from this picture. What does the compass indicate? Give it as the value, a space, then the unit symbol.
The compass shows 120 °
